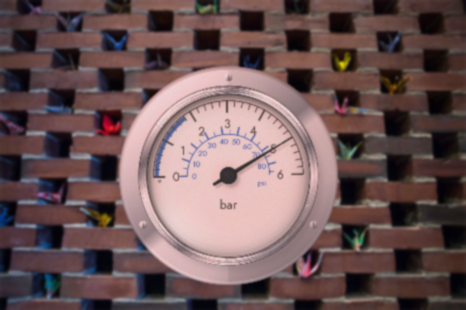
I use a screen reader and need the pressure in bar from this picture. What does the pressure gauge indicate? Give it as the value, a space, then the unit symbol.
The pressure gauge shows 5 bar
